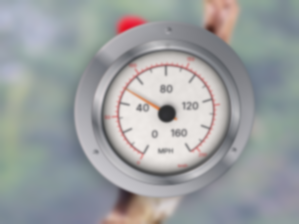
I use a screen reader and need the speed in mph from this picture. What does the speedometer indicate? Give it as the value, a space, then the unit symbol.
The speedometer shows 50 mph
